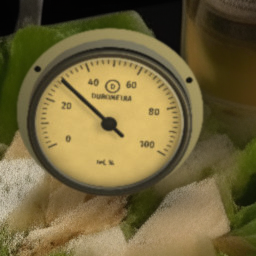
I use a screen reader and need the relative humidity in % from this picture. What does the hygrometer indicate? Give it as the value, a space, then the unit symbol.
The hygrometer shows 30 %
